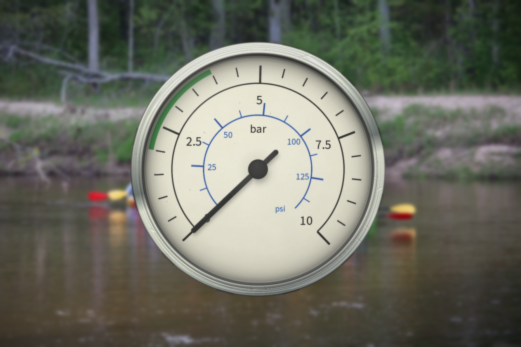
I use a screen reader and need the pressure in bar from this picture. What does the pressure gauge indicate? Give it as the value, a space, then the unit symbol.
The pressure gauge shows 0 bar
